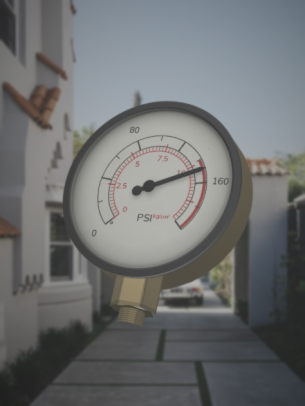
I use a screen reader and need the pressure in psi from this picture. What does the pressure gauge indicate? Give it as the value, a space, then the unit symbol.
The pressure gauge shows 150 psi
